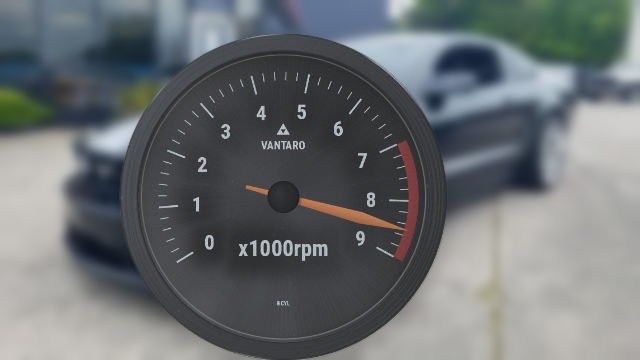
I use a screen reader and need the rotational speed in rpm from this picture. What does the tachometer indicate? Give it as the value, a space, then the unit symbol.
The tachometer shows 8500 rpm
